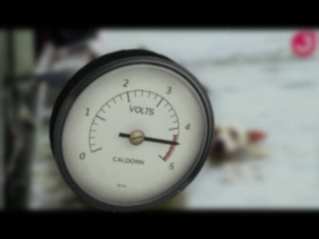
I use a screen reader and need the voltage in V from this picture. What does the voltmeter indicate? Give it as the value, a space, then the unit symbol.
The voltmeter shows 4.4 V
